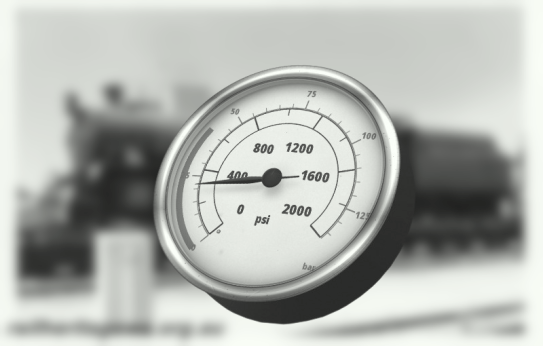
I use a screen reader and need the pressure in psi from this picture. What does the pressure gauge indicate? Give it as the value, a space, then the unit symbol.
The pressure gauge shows 300 psi
